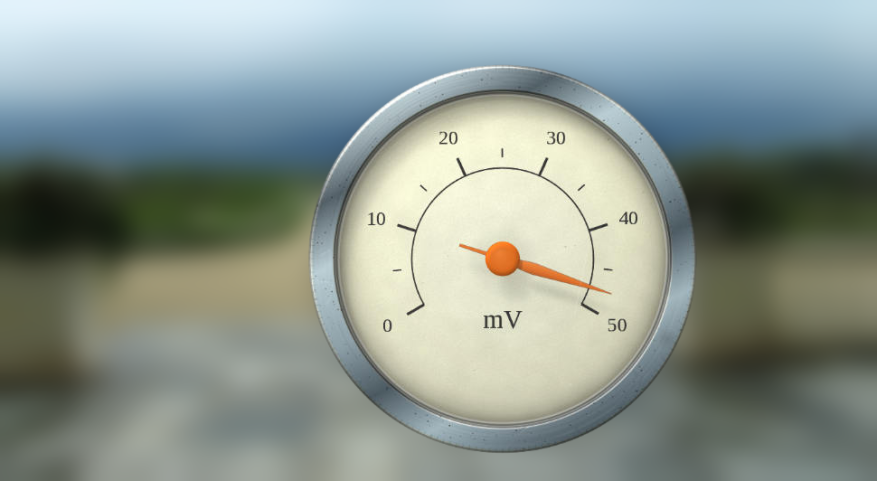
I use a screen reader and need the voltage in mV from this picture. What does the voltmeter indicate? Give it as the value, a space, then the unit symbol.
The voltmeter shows 47.5 mV
